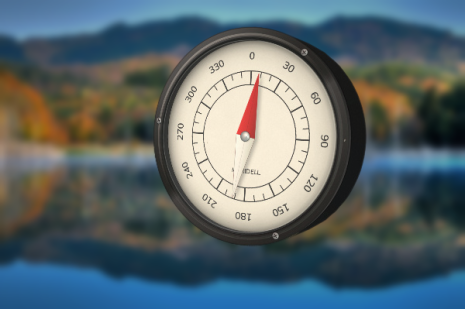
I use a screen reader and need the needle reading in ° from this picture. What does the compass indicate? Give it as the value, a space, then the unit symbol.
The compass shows 10 °
